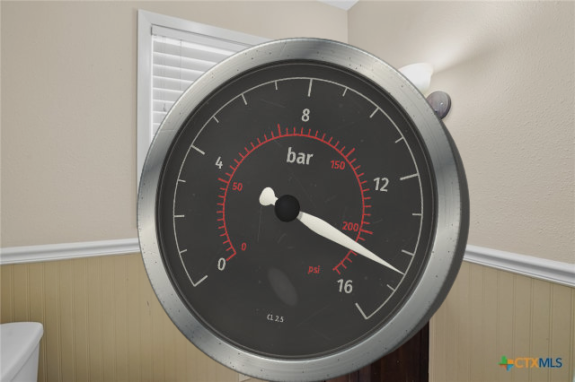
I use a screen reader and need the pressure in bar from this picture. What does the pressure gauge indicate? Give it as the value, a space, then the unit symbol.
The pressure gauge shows 14.5 bar
